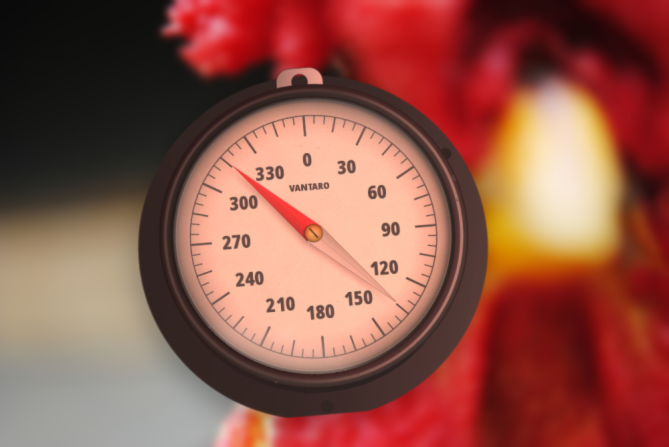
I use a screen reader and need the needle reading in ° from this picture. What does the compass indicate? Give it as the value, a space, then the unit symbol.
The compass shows 315 °
